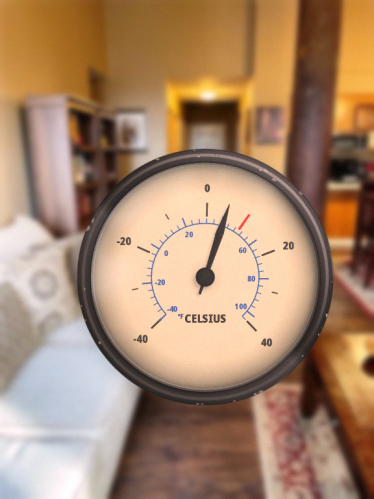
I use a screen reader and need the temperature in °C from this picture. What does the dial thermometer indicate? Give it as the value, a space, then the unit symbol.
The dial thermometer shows 5 °C
